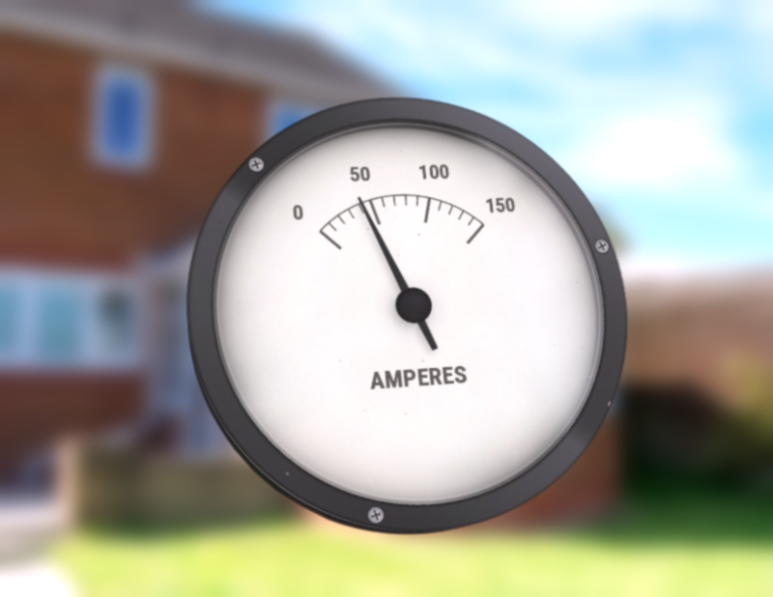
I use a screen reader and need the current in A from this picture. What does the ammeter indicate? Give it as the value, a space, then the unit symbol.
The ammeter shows 40 A
